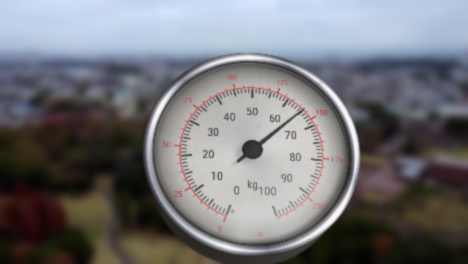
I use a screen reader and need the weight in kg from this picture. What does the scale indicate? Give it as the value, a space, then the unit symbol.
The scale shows 65 kg
